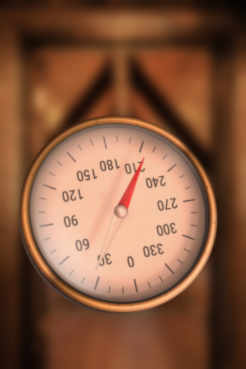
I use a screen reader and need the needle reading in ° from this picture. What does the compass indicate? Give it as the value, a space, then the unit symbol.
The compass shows 215 °
